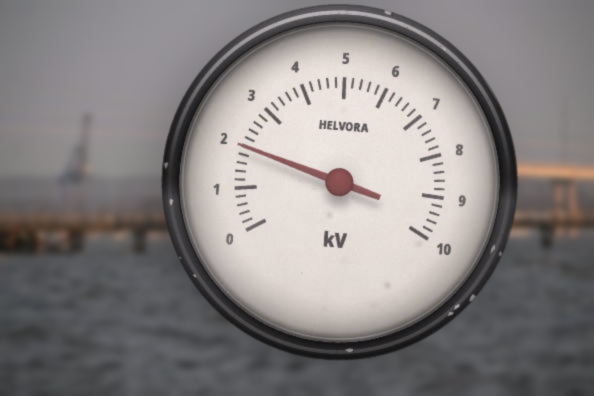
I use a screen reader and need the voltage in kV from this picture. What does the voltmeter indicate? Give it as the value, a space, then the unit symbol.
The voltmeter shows 2 kV
